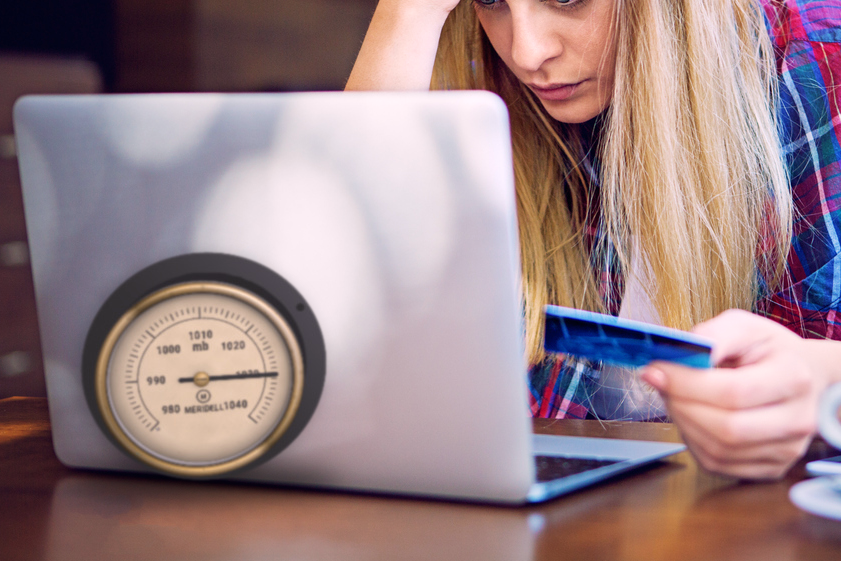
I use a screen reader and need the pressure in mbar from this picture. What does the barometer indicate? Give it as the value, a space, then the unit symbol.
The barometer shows 1030 mbar
